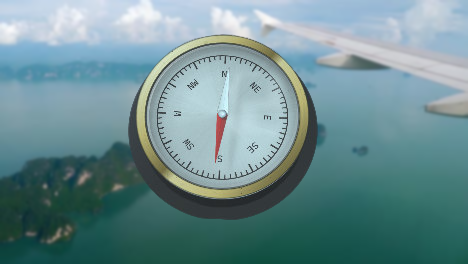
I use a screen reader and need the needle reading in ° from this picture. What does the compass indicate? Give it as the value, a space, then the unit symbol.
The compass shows 185 °
